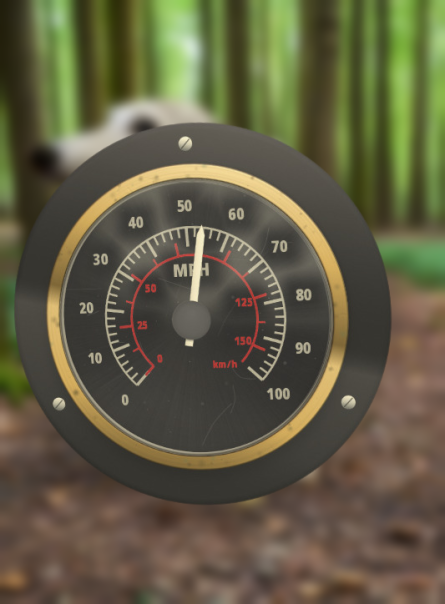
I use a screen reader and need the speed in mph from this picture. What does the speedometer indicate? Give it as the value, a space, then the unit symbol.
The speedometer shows 54 mph
